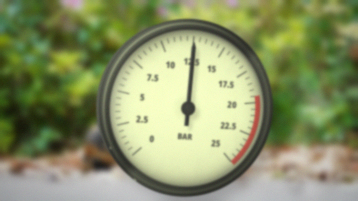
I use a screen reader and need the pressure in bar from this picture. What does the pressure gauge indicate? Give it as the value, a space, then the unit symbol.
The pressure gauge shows 12.5 bar
